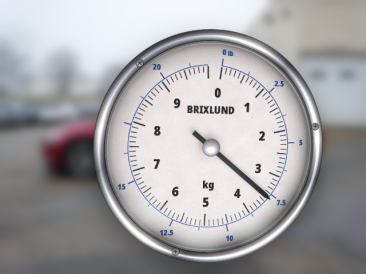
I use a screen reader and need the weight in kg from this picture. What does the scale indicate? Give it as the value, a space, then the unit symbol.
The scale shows 3.5 kg
